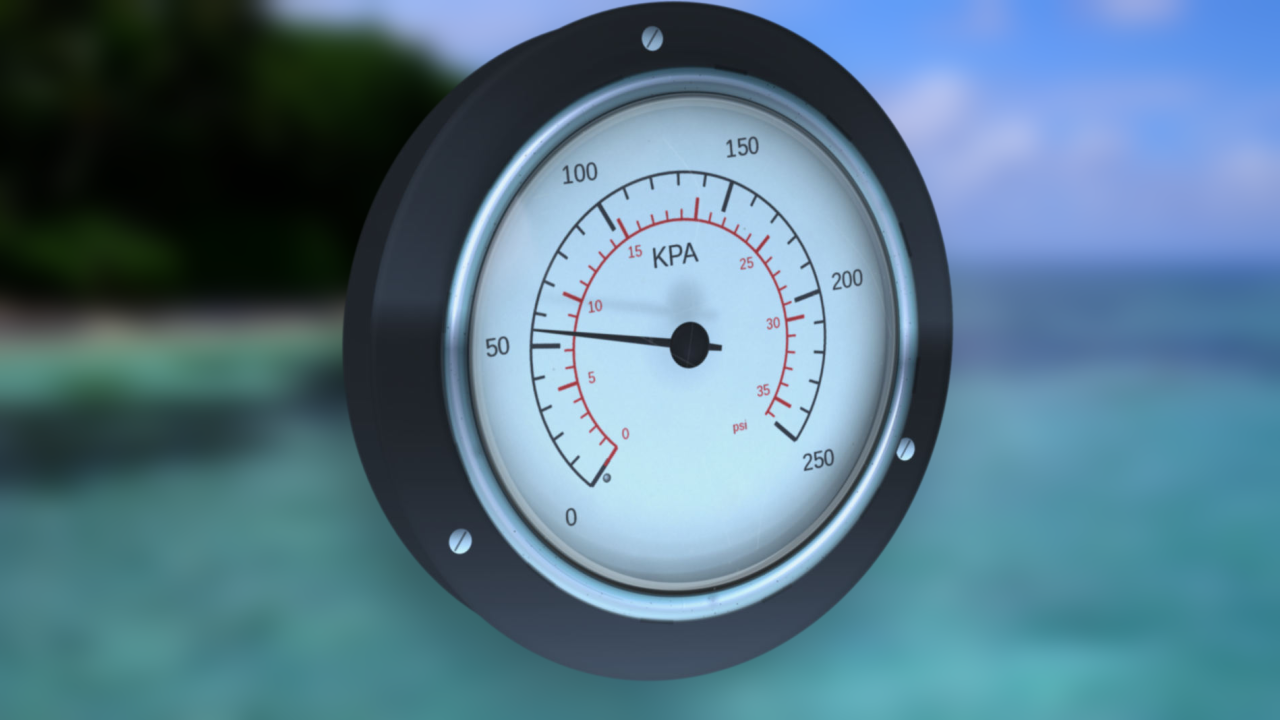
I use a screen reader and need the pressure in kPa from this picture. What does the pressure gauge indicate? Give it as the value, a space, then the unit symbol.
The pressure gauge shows 55 kPa
